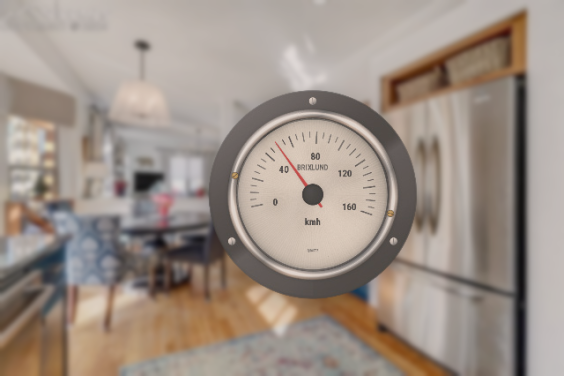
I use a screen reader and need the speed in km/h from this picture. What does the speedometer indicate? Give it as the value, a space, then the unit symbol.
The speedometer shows 50 km/h
